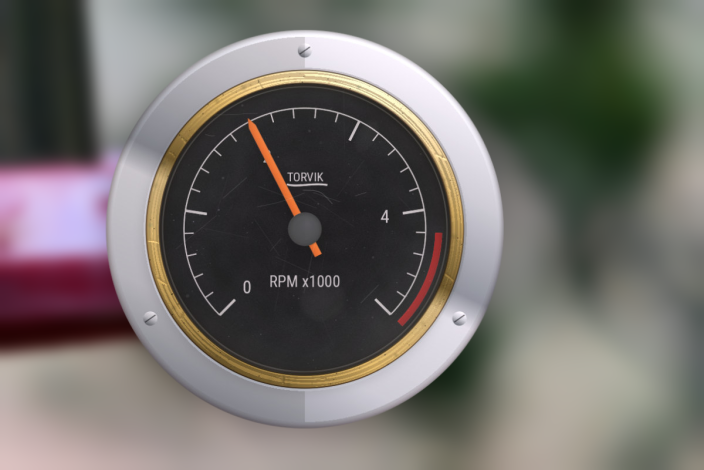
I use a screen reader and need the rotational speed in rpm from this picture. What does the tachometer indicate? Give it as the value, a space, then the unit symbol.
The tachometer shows 2000 rpm
